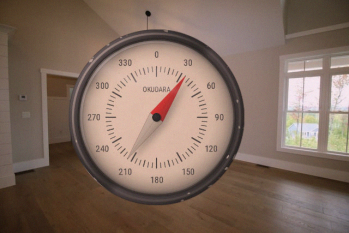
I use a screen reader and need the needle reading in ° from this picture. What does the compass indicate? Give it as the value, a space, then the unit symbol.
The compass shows 35 °
